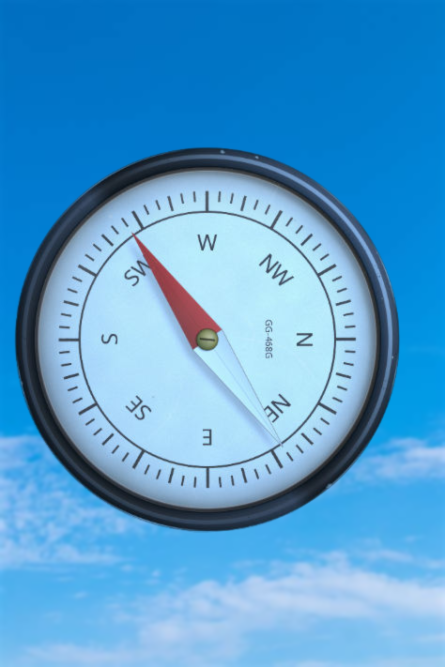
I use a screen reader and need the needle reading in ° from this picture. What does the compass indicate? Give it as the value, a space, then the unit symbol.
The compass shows 235 °
